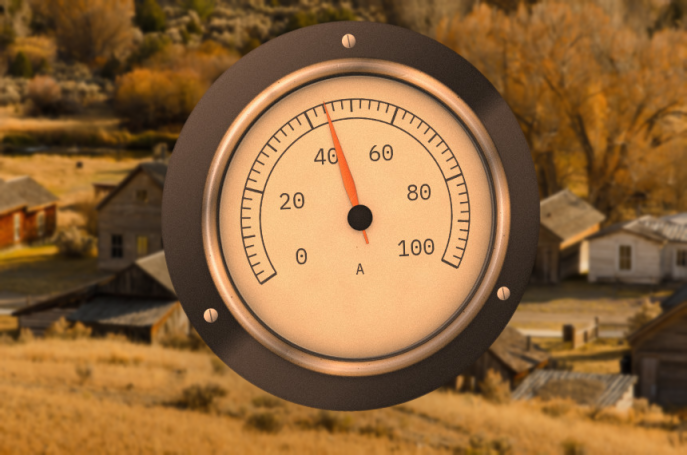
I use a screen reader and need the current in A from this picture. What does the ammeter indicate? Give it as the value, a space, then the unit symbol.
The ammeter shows 44 A
